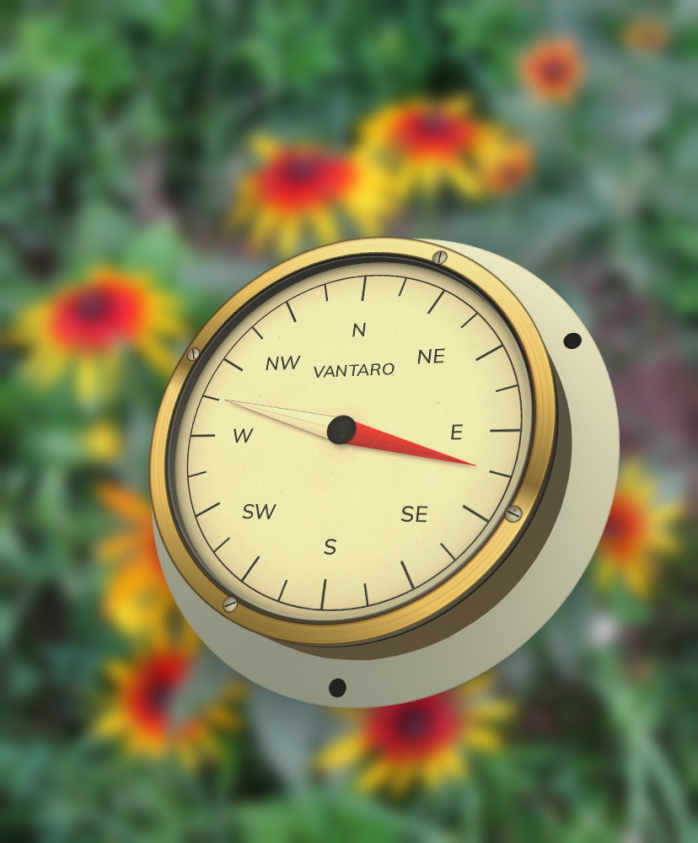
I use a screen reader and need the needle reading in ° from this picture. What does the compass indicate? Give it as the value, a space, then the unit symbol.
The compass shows 105 °
